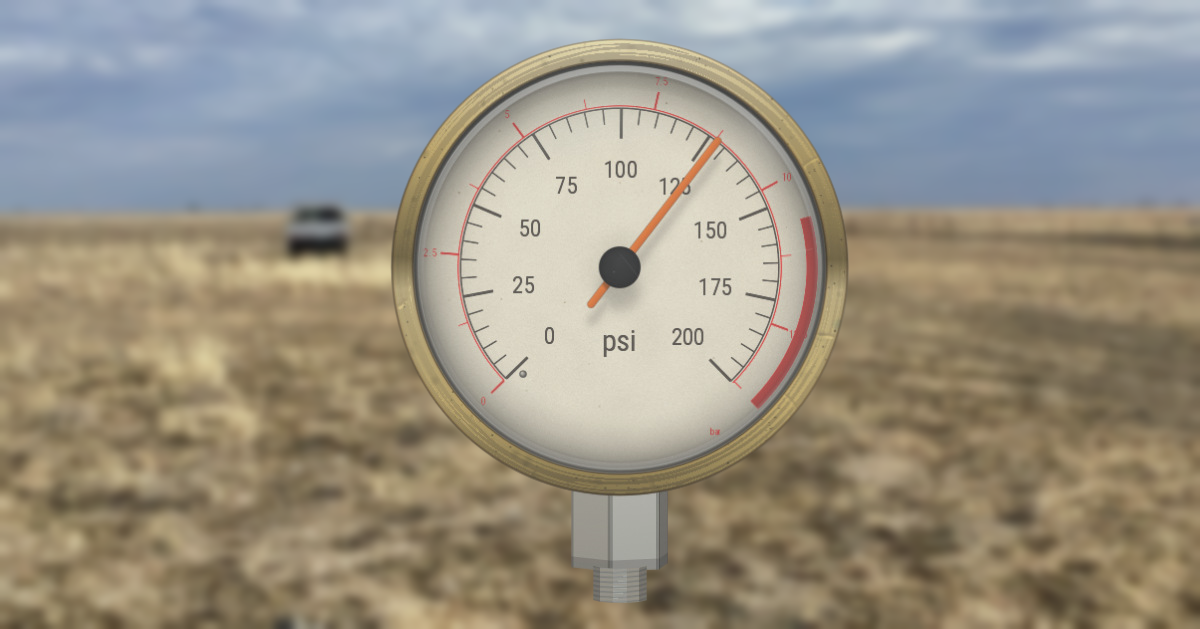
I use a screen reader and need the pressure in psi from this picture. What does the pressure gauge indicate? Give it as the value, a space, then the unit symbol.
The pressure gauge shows 127.5 psi
